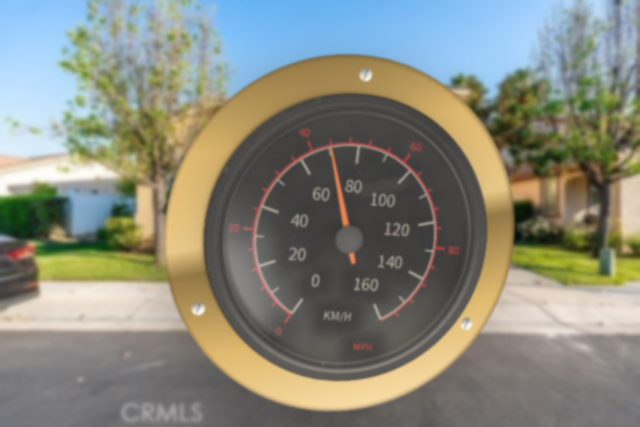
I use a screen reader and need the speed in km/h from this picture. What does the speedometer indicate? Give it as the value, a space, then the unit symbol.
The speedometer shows 70 km/h
